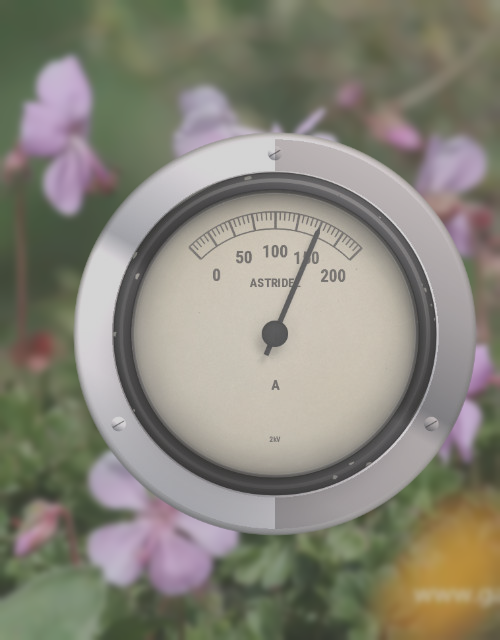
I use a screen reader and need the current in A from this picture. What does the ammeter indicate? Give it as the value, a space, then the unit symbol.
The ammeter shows 150 A
